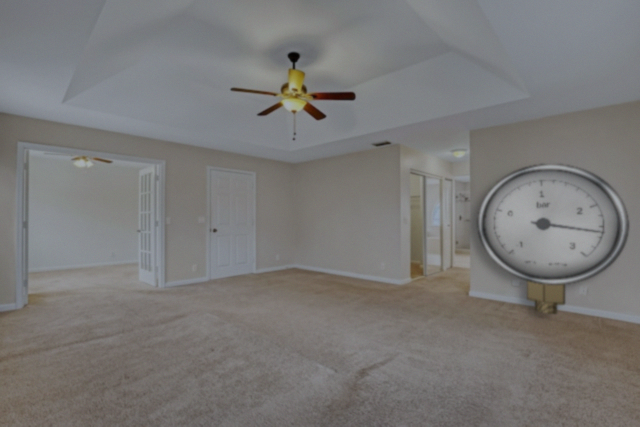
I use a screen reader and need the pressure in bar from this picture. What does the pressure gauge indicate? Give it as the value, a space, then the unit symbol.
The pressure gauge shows 2.5 bar
